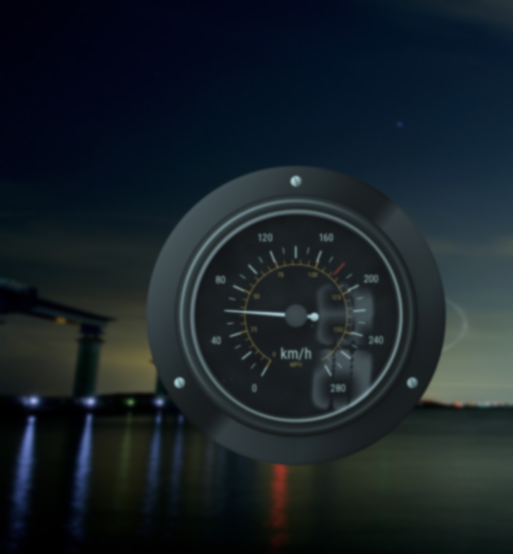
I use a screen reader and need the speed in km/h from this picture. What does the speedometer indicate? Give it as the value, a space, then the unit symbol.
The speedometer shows 60 km/h
